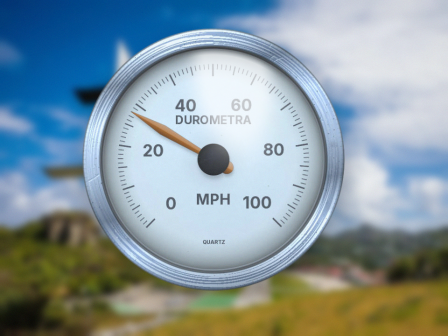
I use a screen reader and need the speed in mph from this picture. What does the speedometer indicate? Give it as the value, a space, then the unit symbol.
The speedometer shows 28 mph
